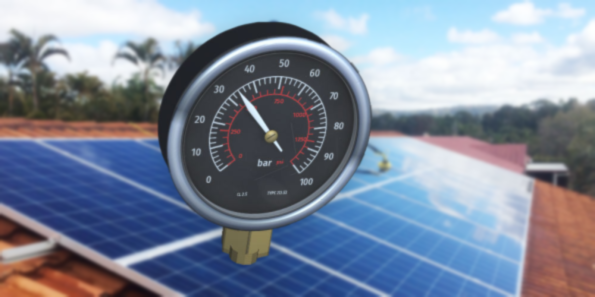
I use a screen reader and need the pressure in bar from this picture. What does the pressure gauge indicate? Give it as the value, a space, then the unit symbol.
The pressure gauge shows 34 bar
